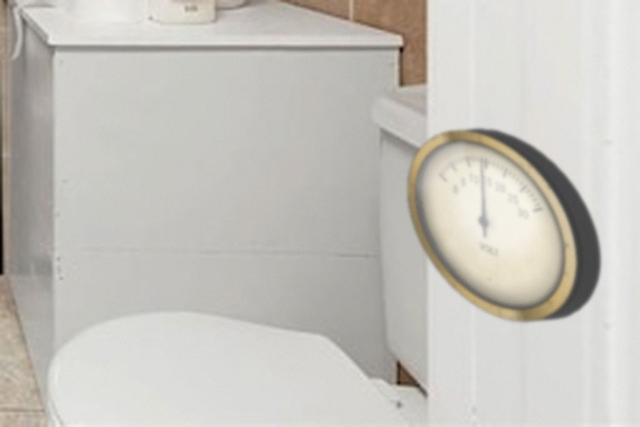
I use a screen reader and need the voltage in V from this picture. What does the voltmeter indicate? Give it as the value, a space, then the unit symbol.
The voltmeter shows 15 V
